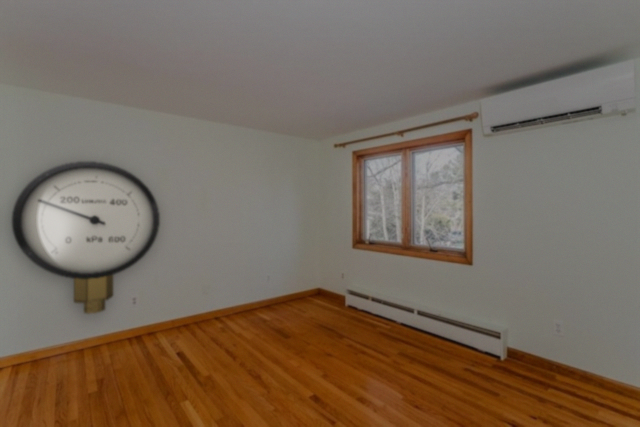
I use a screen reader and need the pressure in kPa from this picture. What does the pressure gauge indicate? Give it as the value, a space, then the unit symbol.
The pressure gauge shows 150 kPa
